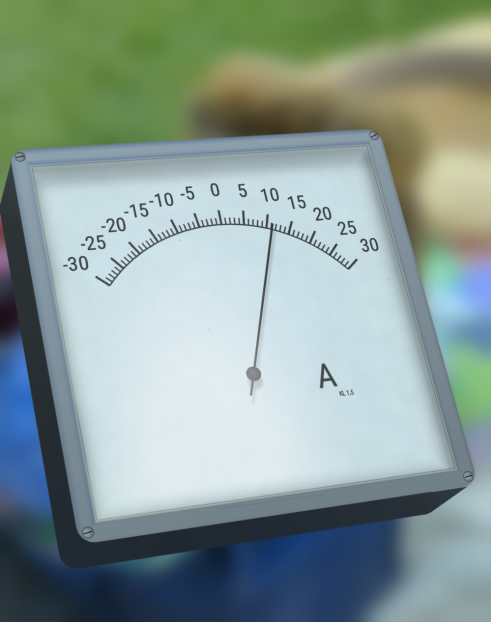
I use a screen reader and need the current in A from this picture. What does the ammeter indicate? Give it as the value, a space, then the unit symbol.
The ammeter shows 11 A
